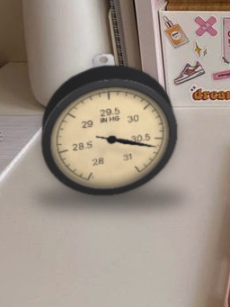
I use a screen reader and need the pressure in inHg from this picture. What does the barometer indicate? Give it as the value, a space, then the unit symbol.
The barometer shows 30.6 inHg
